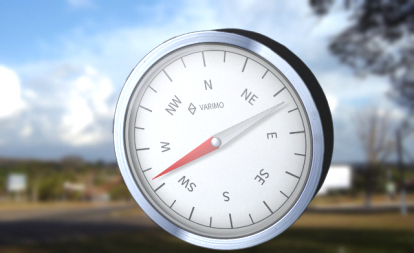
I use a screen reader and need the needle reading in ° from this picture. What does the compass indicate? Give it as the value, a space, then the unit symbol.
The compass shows 247.5 °
